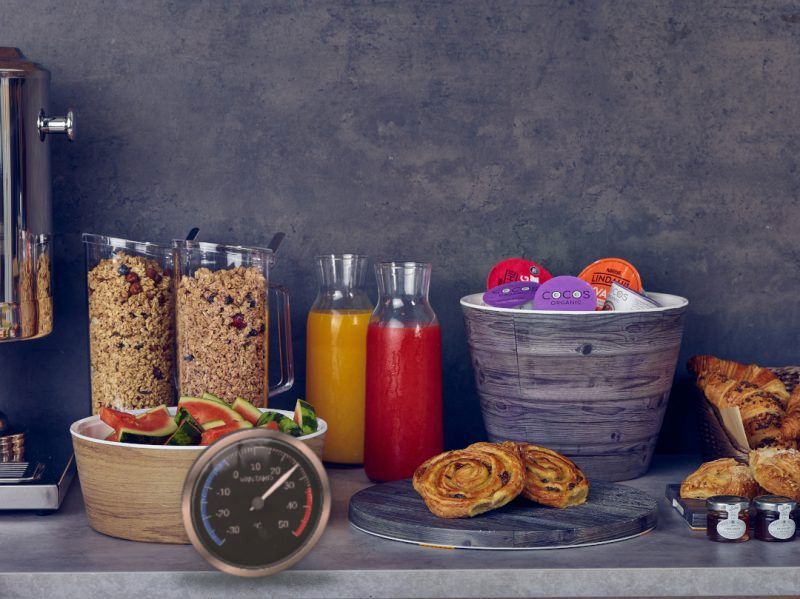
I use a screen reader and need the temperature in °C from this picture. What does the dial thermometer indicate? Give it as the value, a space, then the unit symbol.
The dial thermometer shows 25 °C
